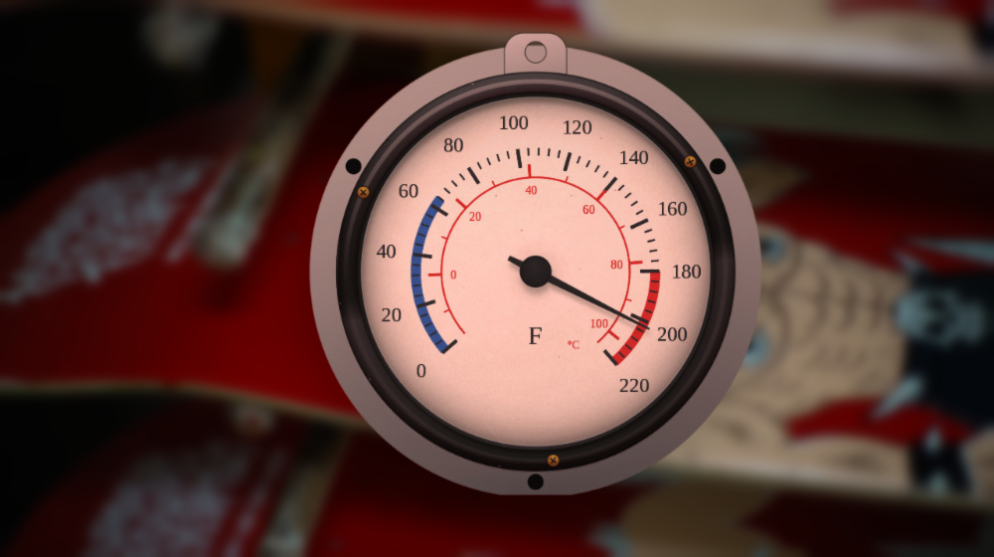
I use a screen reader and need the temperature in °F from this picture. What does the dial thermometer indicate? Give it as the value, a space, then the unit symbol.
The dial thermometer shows 202 °F
